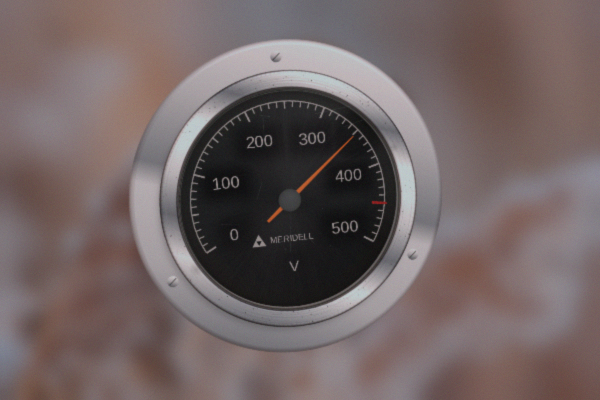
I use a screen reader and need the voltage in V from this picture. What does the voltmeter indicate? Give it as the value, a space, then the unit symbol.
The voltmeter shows 350 V
